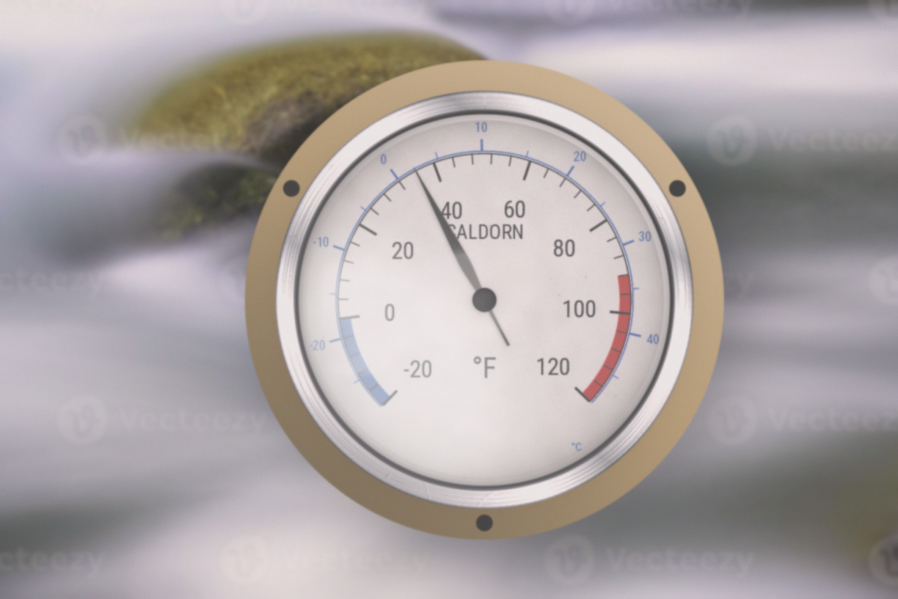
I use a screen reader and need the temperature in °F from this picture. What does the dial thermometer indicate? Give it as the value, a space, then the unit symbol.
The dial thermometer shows 36 °F
